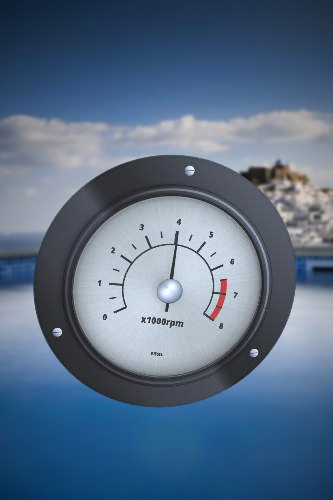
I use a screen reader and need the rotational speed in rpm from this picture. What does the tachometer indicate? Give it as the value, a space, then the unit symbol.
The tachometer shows 4000 rpm
